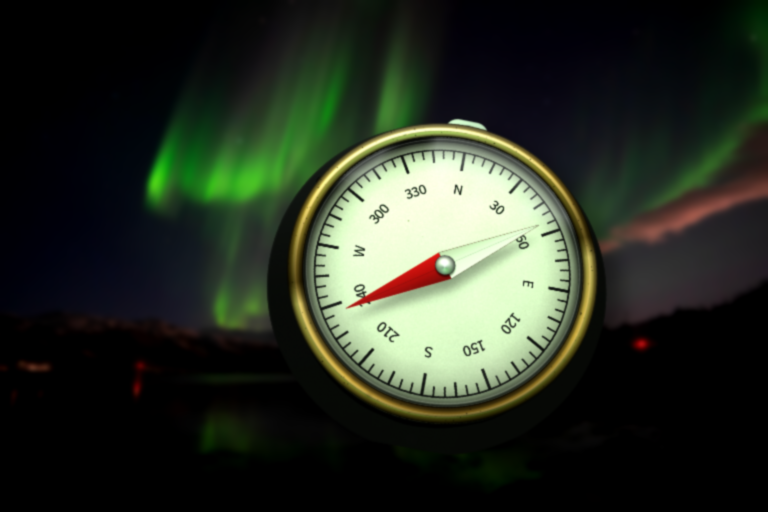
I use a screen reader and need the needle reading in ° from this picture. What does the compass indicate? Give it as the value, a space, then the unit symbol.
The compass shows 235 °
